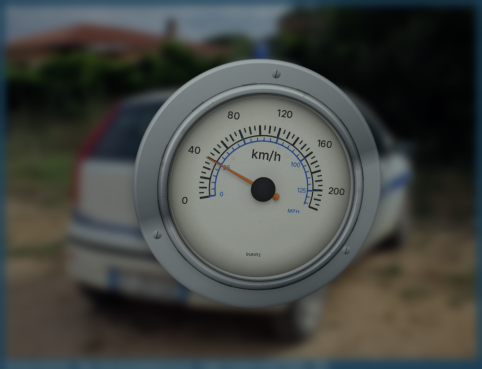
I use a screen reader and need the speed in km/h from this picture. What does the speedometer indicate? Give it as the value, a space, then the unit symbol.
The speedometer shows 40 km/h
